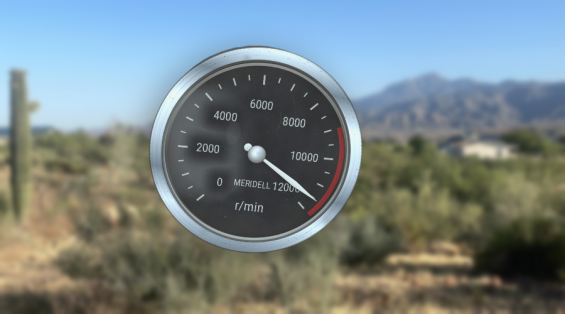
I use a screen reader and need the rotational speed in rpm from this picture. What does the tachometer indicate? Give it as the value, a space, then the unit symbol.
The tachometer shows 11500 rpm
